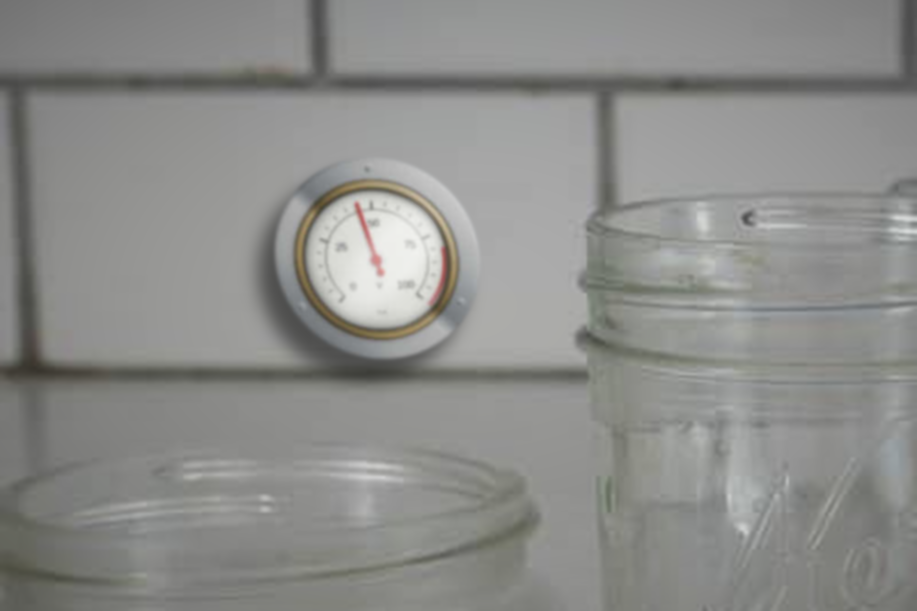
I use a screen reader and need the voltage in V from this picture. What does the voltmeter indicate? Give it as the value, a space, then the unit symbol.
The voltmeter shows 45 V
